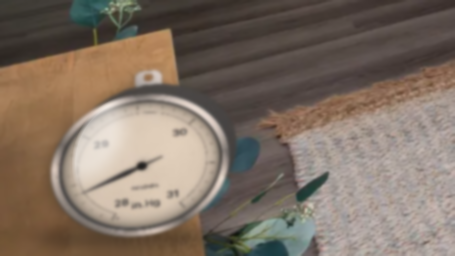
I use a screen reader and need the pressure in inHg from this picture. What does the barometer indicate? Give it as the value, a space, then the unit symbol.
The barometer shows 28.4 inHg
